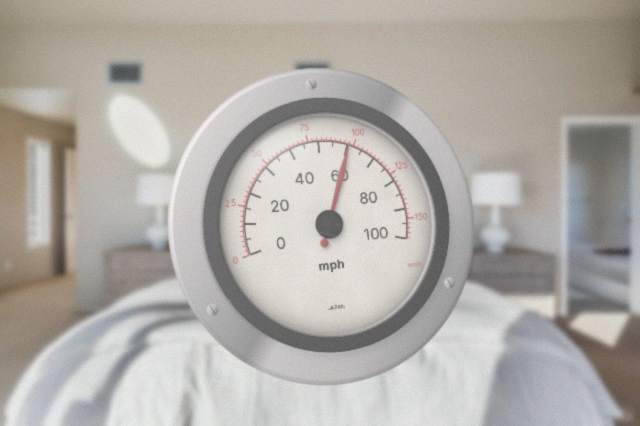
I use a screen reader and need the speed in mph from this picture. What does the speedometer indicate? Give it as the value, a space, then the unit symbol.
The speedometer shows 60 mph
